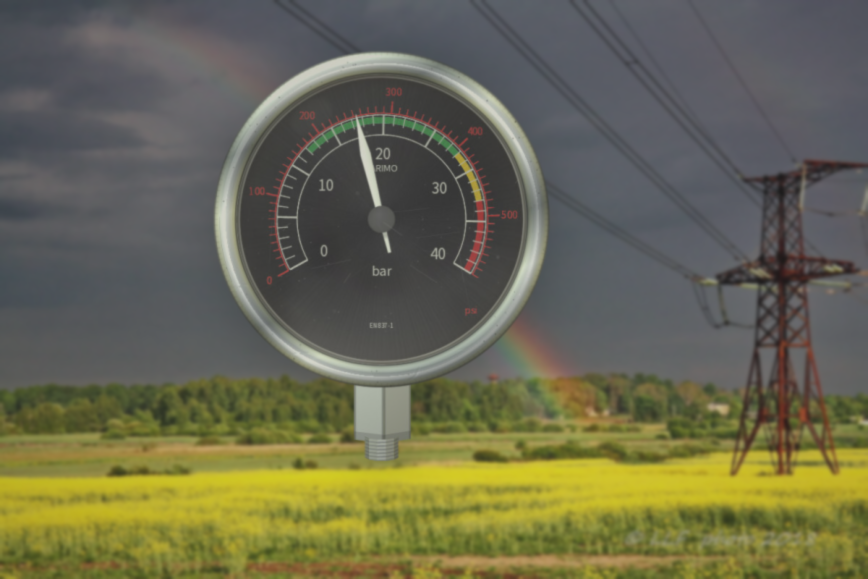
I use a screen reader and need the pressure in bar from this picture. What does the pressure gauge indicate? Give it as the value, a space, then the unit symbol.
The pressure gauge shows 17.5 bar
